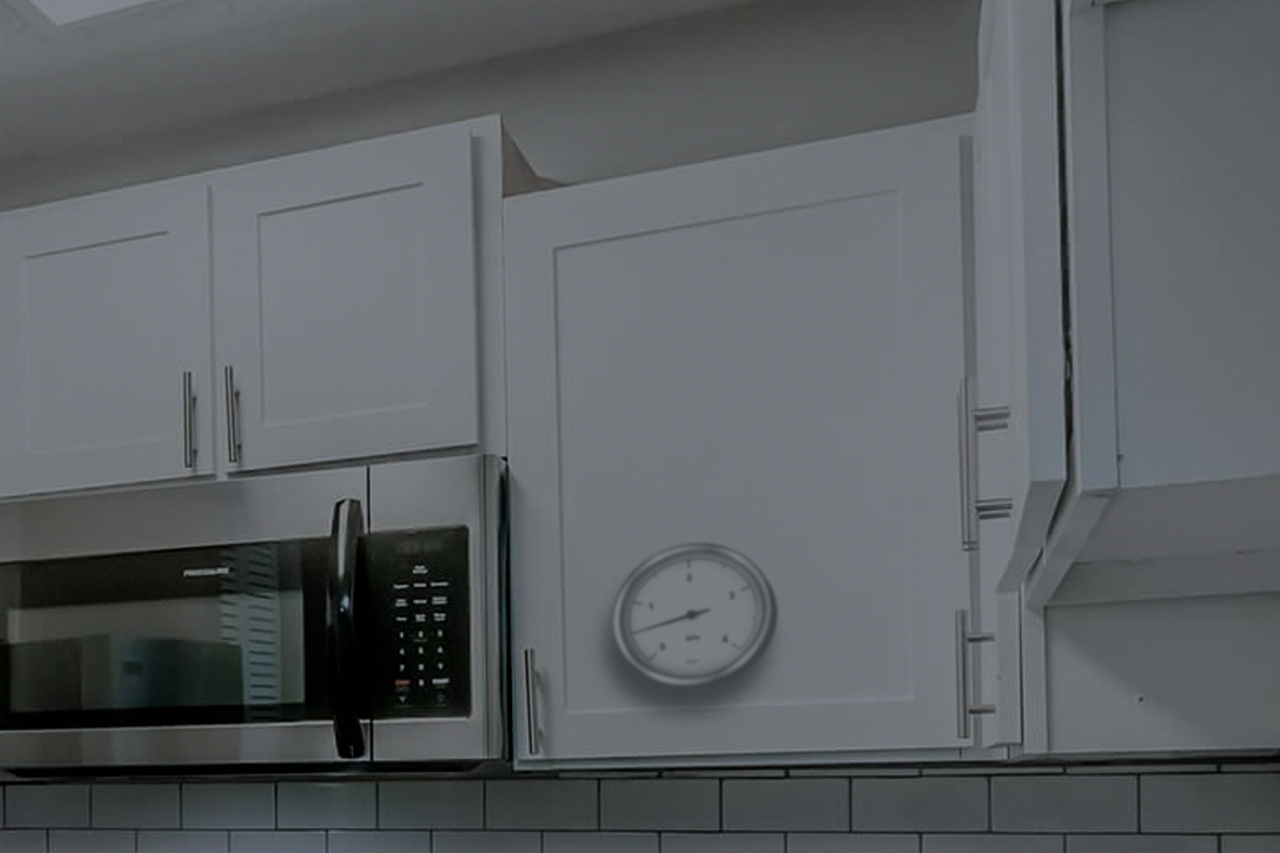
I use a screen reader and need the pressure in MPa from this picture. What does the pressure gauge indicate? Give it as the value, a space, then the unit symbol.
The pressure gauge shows 0.5 MPa
